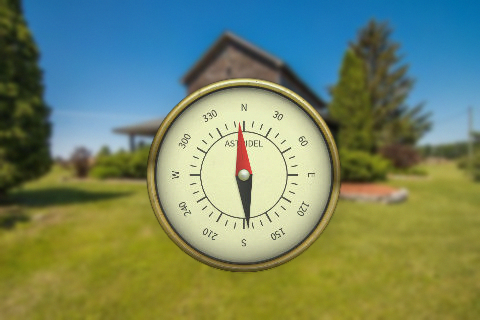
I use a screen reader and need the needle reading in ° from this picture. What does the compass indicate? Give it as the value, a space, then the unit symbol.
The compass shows 355 °
